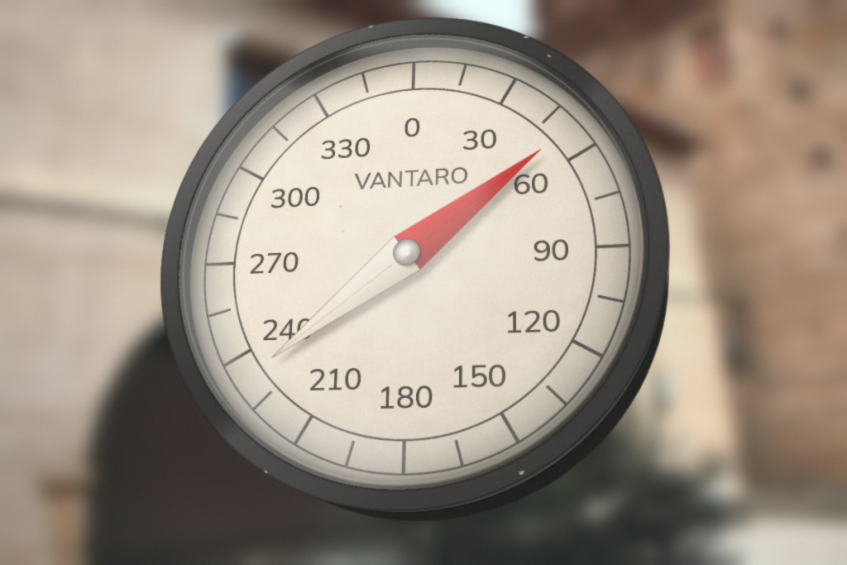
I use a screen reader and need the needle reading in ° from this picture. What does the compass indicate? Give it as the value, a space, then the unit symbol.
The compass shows 52.5 °
